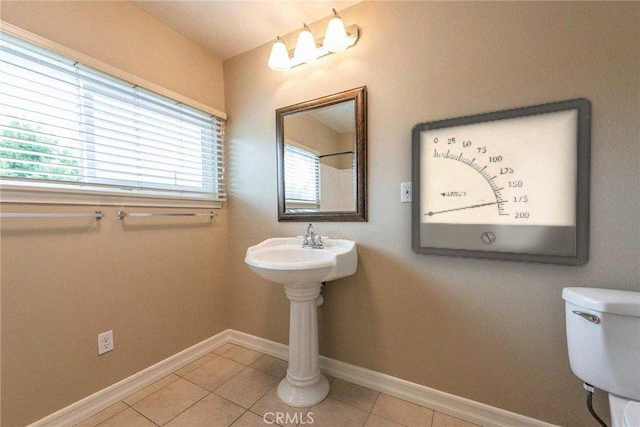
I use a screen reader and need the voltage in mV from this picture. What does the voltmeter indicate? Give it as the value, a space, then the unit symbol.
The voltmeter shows 175 mV
